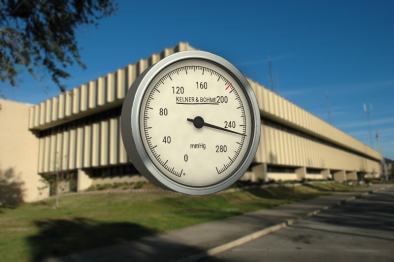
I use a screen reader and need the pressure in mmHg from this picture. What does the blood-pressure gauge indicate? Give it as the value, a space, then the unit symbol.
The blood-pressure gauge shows 250 mmHg
